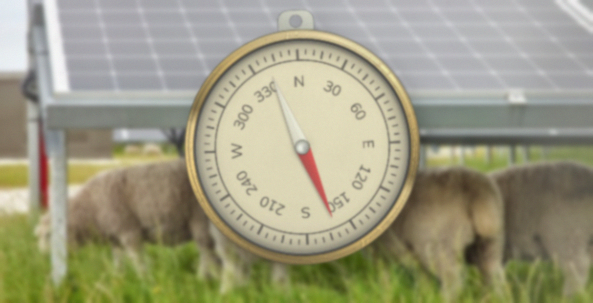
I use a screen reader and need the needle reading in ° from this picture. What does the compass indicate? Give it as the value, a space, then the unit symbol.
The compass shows 160 °
